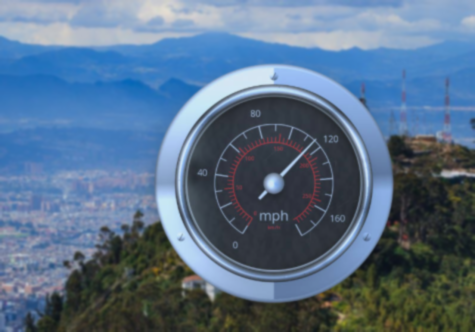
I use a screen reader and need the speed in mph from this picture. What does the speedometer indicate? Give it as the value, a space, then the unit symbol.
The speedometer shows 115 mph
